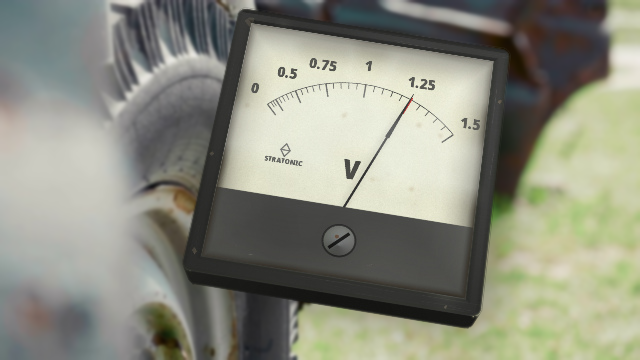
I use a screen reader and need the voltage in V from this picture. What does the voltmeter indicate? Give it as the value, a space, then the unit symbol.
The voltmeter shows 1.25 V
